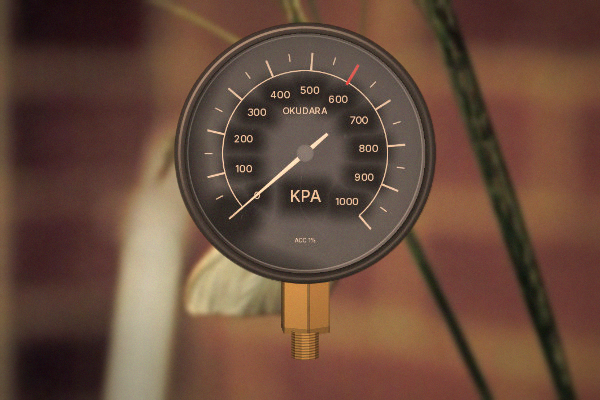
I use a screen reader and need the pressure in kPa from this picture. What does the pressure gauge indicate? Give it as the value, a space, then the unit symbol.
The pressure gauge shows 0 kPa
